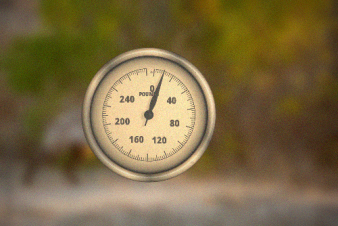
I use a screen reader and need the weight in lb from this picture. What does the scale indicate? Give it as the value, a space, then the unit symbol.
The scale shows 10 lb
